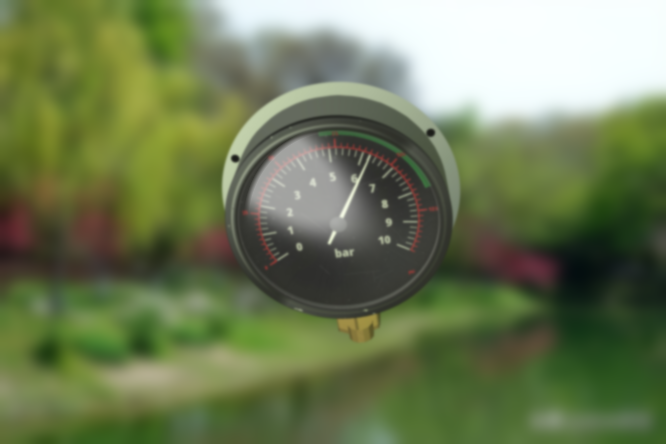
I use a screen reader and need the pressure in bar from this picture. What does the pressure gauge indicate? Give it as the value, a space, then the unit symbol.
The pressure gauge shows 6.2 bar
